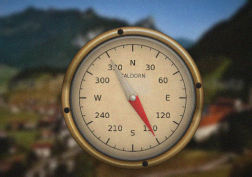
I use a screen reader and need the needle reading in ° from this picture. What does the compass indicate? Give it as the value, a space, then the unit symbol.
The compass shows 150 °
